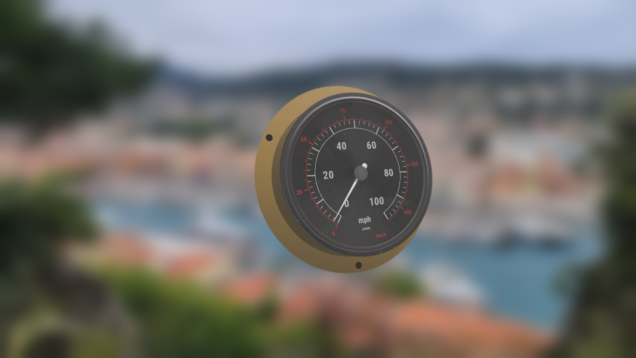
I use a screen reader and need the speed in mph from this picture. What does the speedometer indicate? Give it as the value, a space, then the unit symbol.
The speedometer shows 2 mph
